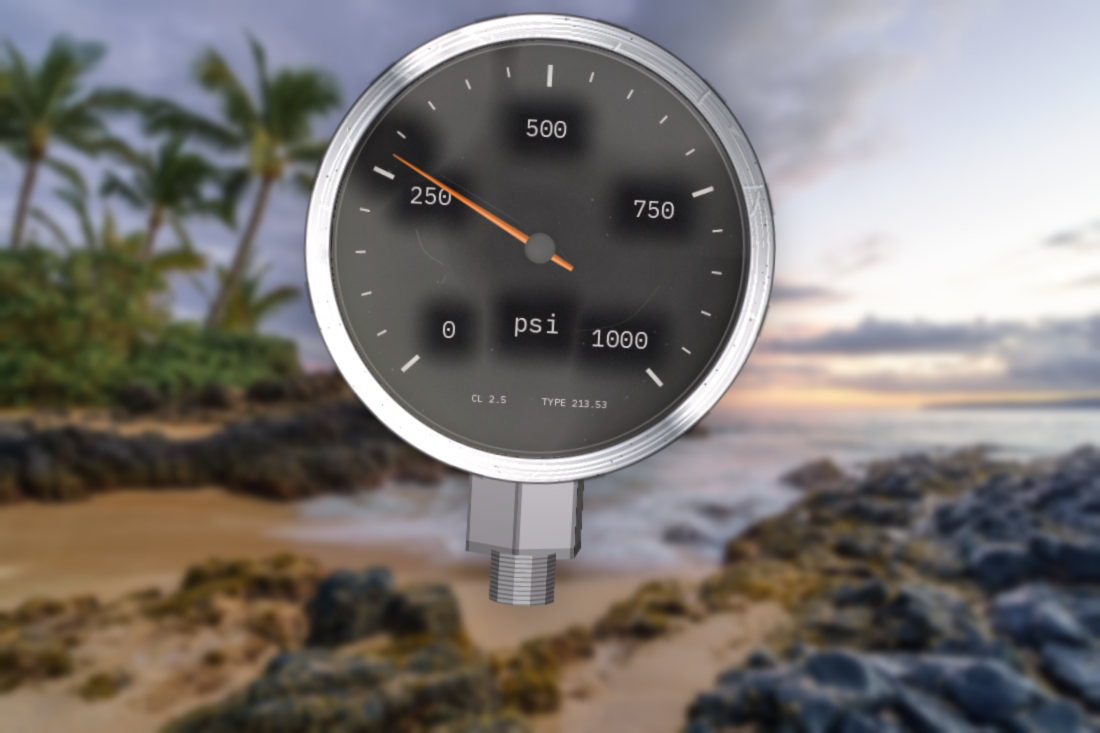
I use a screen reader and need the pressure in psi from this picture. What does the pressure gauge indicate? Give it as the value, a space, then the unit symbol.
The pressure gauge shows 275 psi
